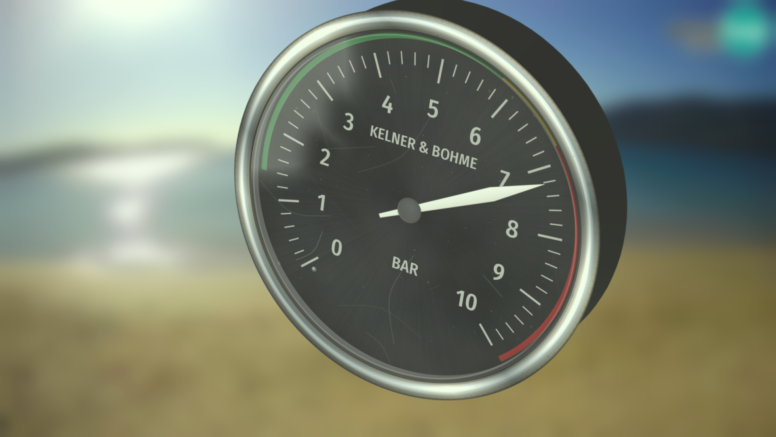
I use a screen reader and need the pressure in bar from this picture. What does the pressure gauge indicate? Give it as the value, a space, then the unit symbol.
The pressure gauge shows 7.2 bar
